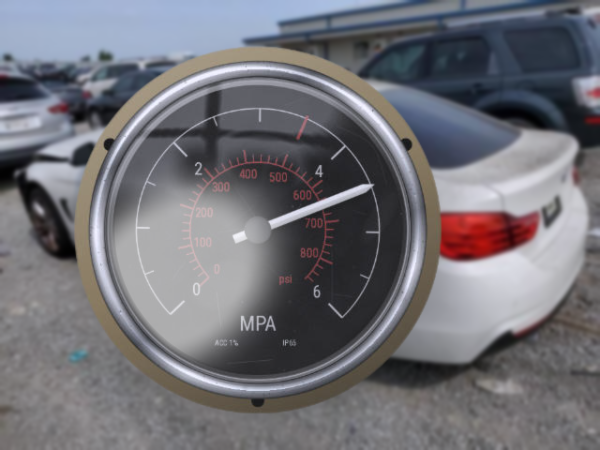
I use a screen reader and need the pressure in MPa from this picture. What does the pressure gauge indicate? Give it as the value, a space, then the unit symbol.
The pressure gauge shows 4.5 MPa
